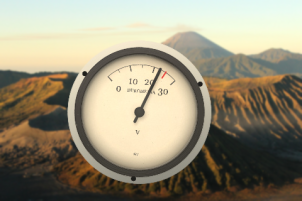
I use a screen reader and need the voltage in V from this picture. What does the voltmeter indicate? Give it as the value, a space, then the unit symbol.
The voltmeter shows 22.5 V
